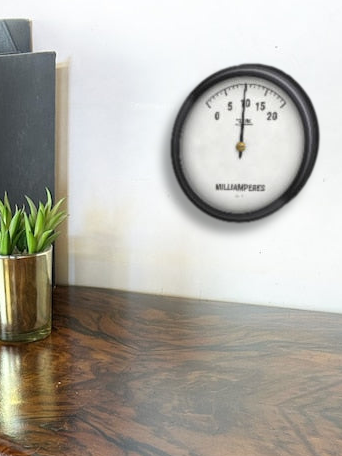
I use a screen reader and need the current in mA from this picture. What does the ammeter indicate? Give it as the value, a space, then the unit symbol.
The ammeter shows 10 mA
